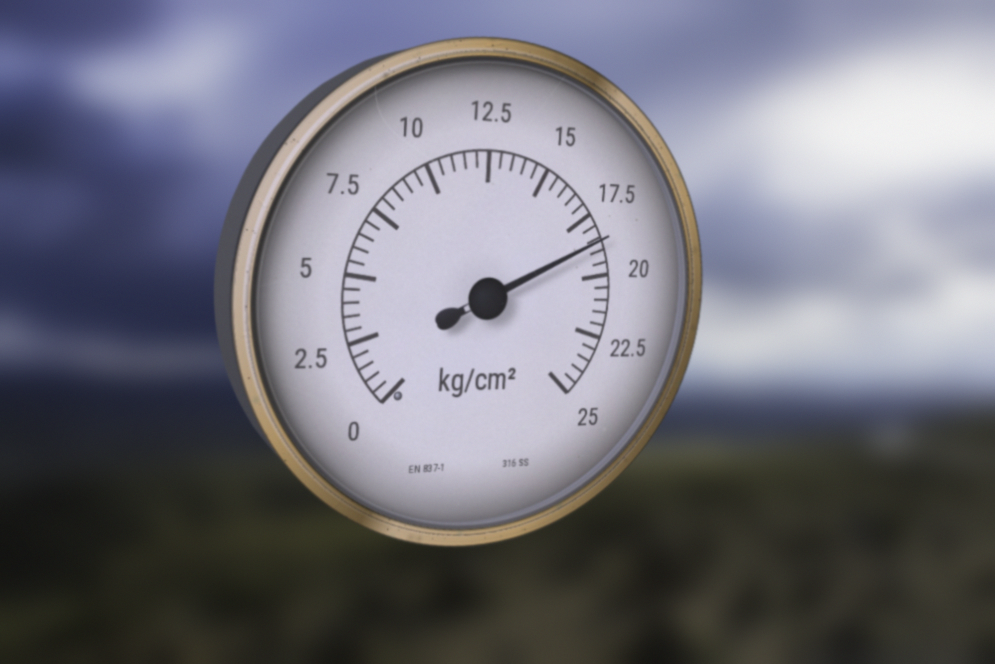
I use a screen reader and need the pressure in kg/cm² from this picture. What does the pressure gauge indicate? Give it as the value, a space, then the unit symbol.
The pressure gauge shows 18.5 kg/cm²
